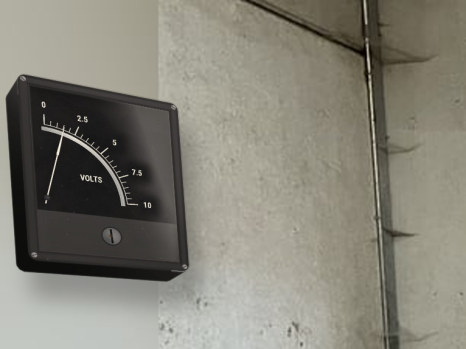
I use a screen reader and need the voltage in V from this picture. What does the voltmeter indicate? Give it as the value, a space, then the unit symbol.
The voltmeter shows 1.5 V
